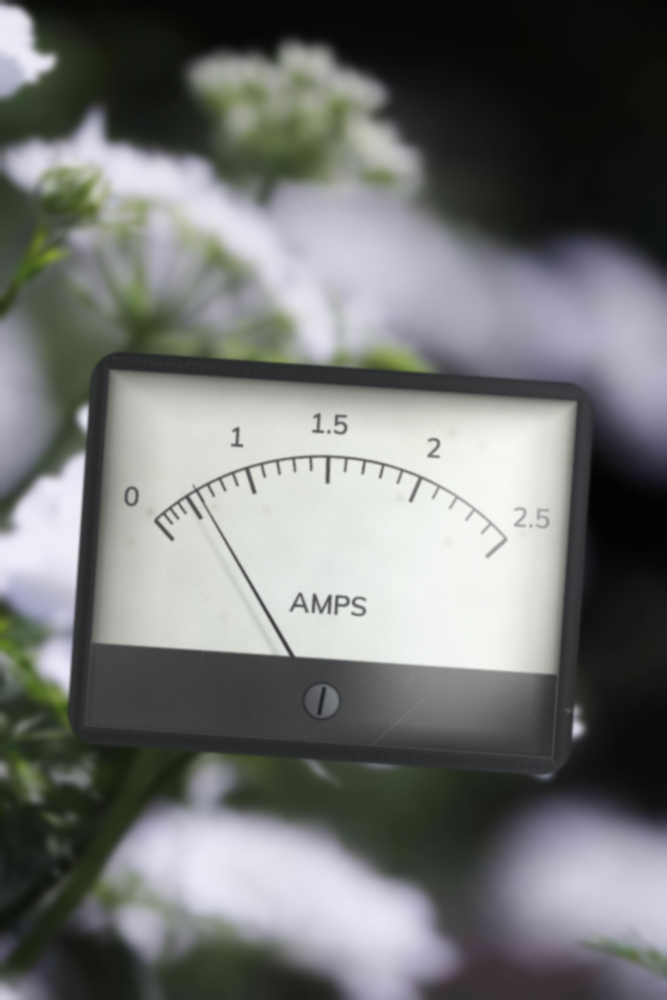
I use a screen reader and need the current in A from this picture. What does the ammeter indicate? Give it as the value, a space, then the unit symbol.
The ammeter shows 0.6 A
